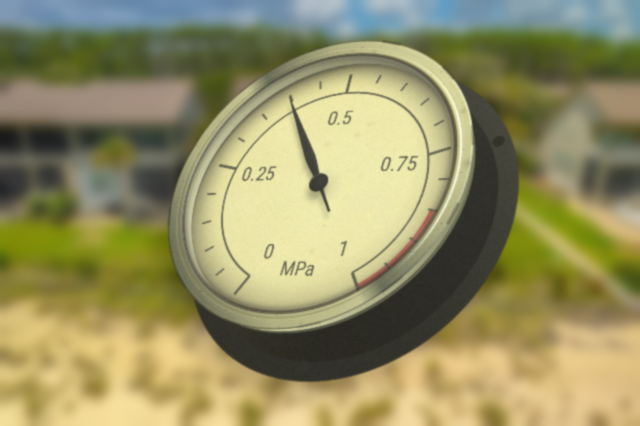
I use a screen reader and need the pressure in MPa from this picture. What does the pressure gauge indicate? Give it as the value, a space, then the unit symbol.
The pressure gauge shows 0.4 MPa
